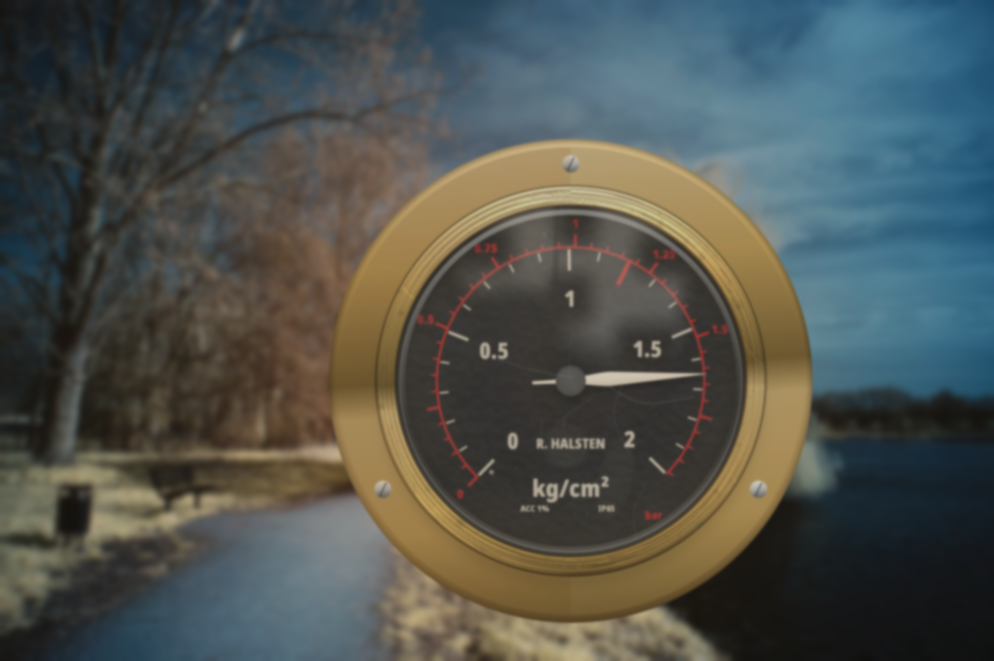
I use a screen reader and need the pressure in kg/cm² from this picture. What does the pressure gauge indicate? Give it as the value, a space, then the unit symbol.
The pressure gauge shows 1.65 kg/cm²
